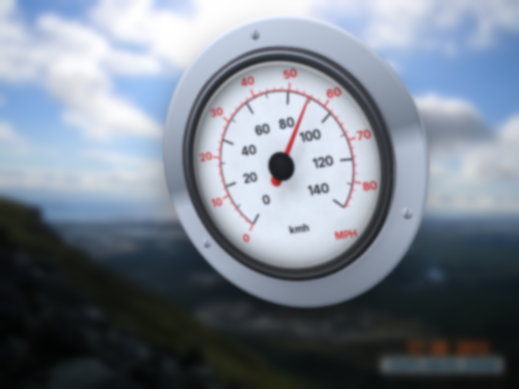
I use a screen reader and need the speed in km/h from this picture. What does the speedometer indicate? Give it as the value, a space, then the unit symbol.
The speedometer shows 90 km/h
